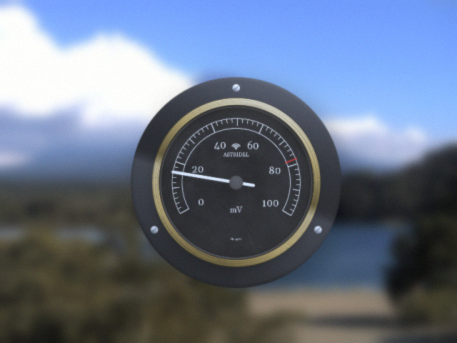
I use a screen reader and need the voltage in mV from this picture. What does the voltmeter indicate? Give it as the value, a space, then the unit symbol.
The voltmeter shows 16 mV
